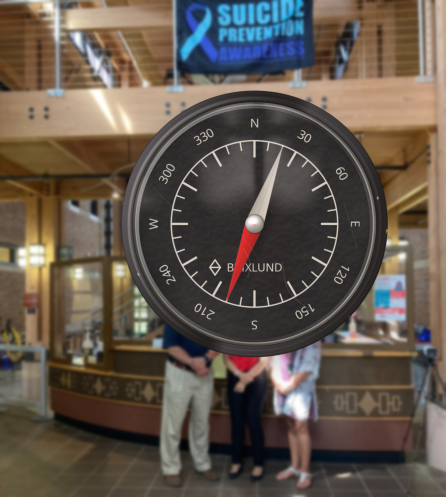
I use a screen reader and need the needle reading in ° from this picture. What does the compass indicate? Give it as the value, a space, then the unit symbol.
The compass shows 200 °
